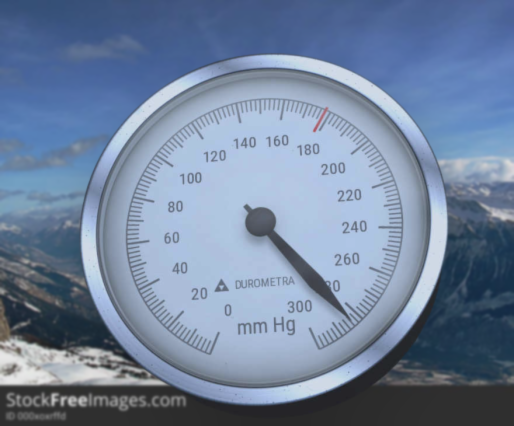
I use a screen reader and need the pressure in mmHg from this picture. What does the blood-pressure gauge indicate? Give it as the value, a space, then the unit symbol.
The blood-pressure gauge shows 284 mmHg
